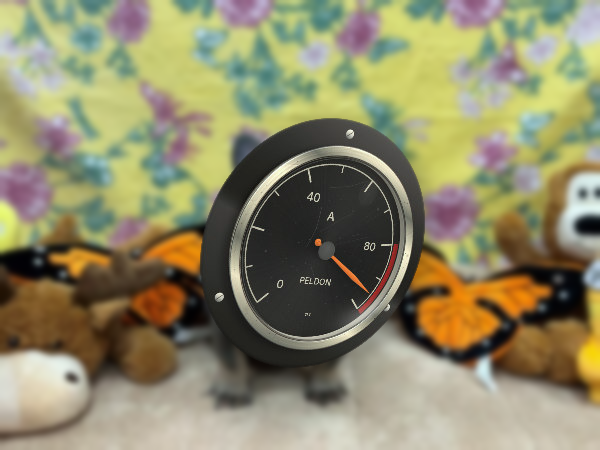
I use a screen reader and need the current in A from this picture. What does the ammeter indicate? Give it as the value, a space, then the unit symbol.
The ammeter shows 95 A
